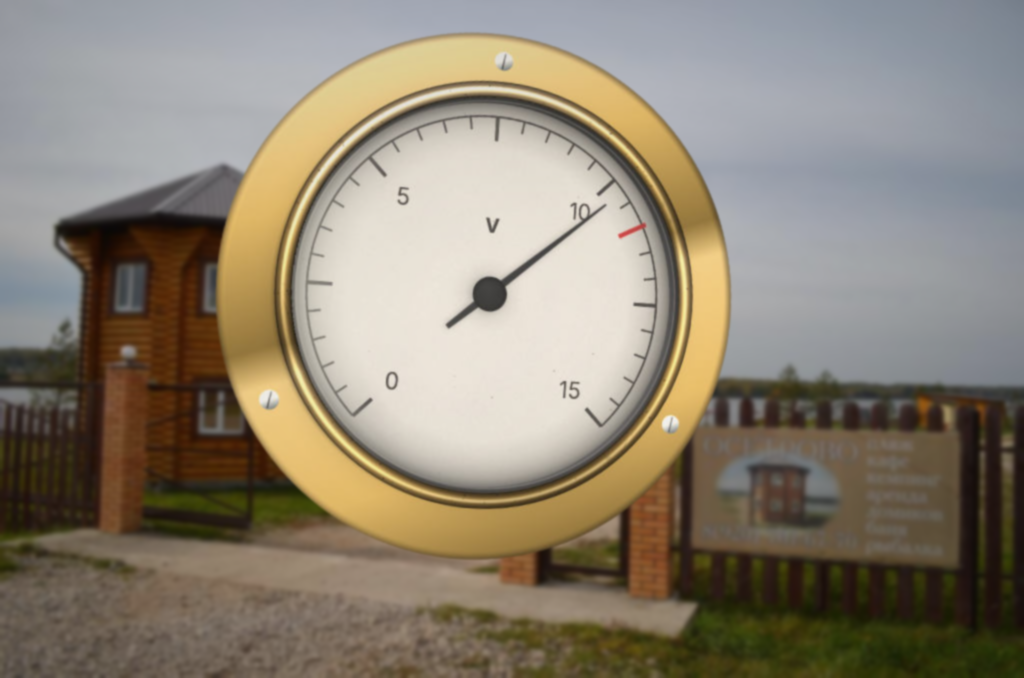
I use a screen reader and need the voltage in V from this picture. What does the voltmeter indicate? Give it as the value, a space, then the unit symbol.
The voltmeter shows 10.25 V
